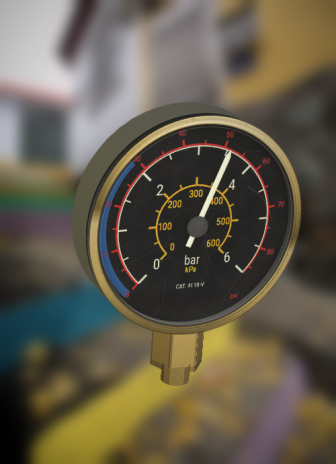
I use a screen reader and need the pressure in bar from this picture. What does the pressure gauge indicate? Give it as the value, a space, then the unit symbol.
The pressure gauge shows 3.5 bar
